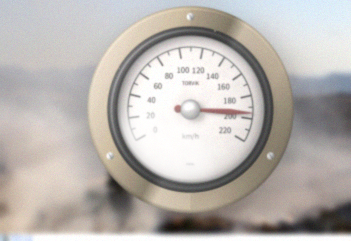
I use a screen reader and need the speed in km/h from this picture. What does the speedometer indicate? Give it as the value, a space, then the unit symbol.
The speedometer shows 195 km/h
